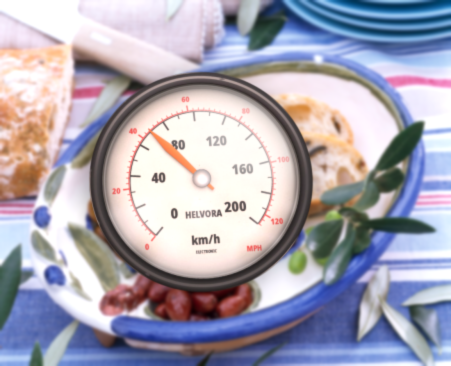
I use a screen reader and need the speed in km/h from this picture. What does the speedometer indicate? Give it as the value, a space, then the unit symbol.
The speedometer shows 70 km/h
